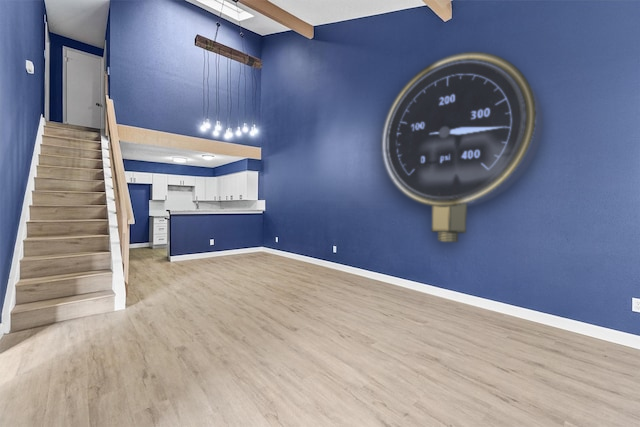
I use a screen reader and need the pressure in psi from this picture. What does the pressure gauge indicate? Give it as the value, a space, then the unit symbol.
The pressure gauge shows 340 psi
